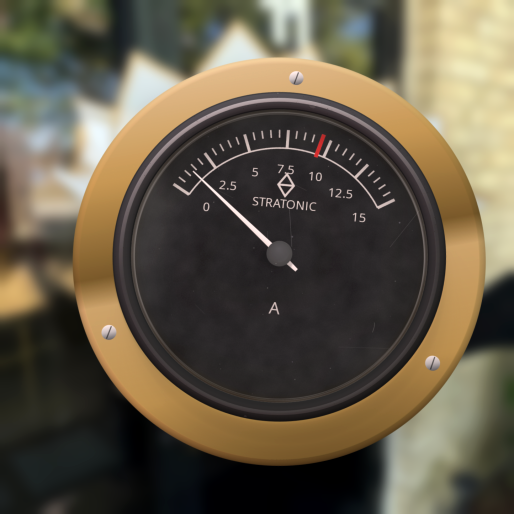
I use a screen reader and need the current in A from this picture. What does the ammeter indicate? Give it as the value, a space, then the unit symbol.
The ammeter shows 1.25 A
